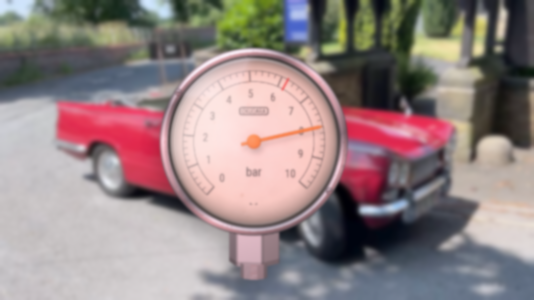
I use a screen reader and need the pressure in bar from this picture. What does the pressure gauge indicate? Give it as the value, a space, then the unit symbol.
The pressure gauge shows 8 bar
